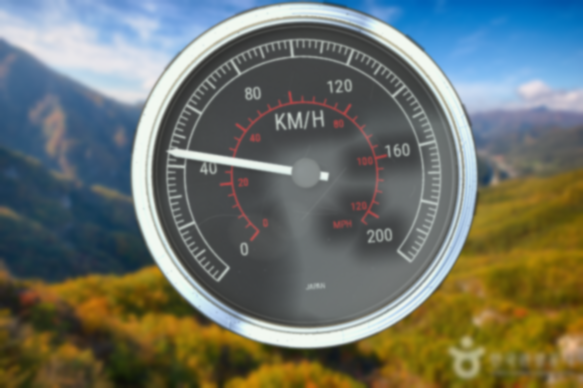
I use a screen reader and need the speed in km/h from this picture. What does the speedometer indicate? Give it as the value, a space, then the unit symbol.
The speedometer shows 44 km/h
